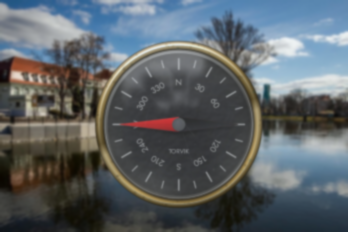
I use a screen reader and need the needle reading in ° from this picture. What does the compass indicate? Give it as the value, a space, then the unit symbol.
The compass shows 270 °
